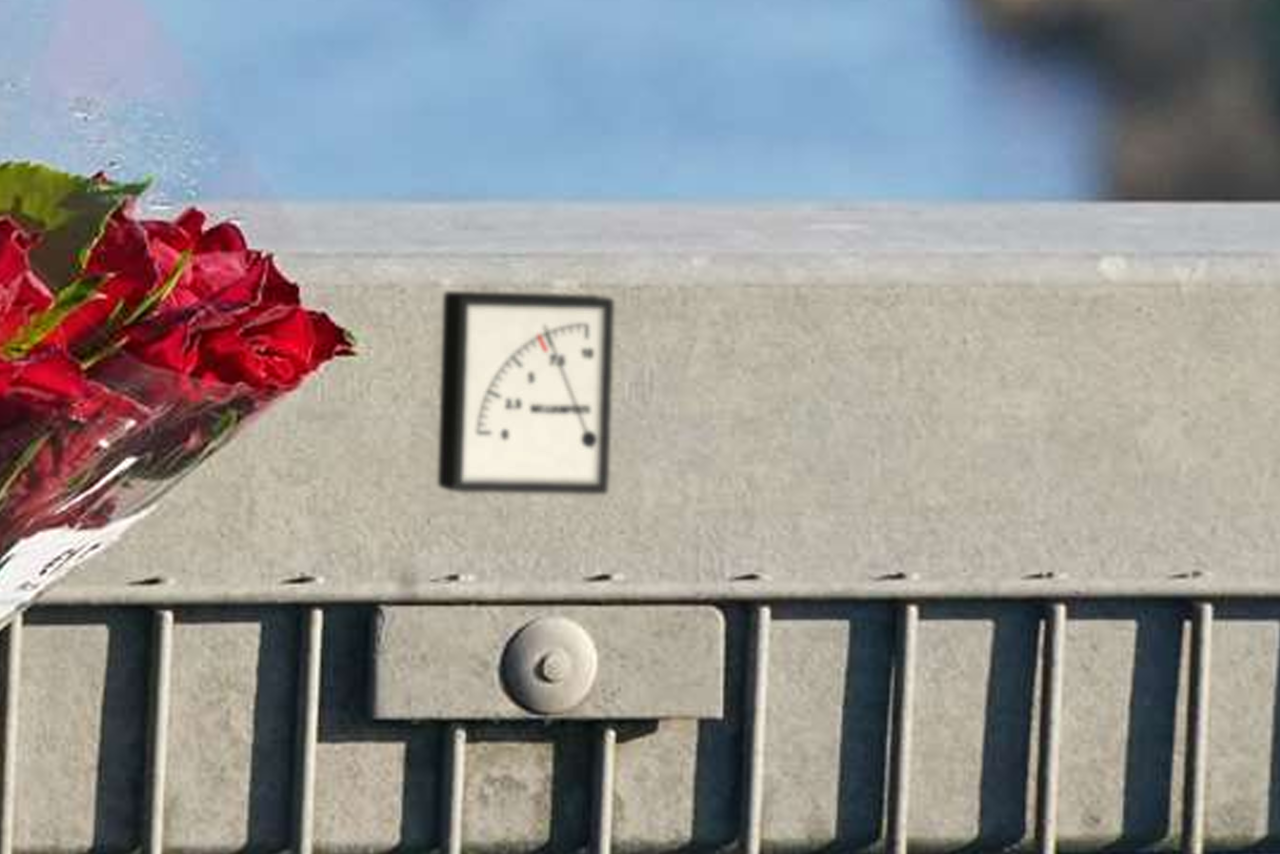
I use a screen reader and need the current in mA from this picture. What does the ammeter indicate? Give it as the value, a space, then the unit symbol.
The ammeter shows 7.5 mA
